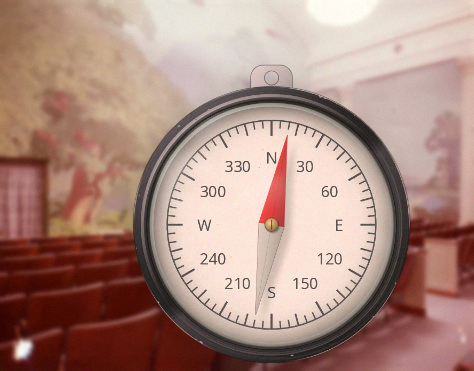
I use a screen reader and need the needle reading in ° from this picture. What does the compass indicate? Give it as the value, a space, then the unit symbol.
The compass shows 10 °
